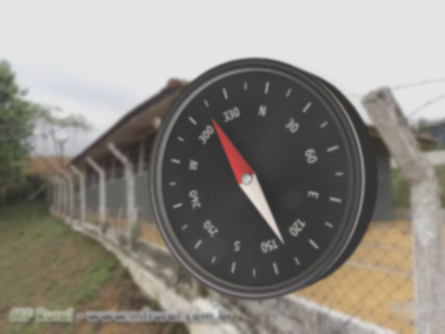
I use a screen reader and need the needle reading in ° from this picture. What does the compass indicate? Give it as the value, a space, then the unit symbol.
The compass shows 315 °
